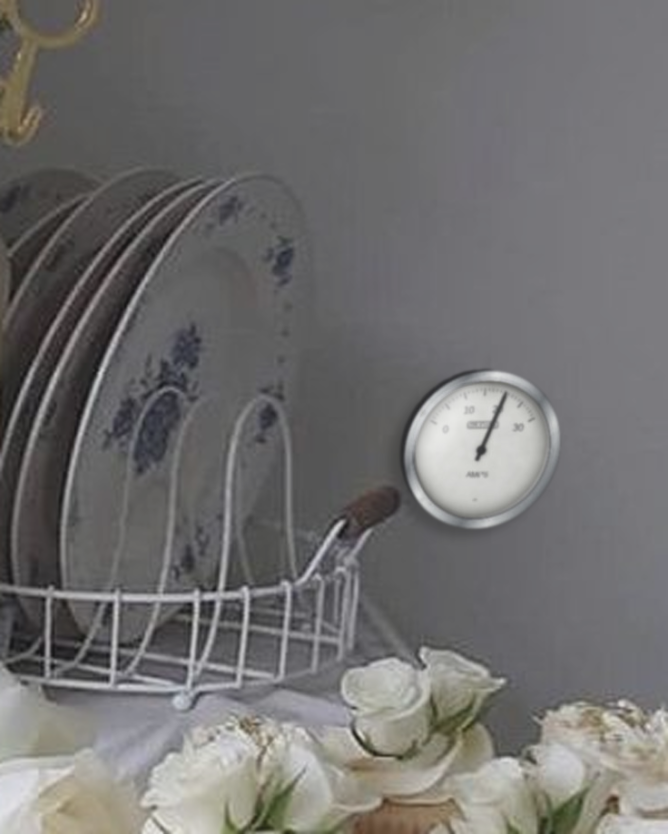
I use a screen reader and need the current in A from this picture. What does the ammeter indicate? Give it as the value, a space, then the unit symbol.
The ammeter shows 20 A
